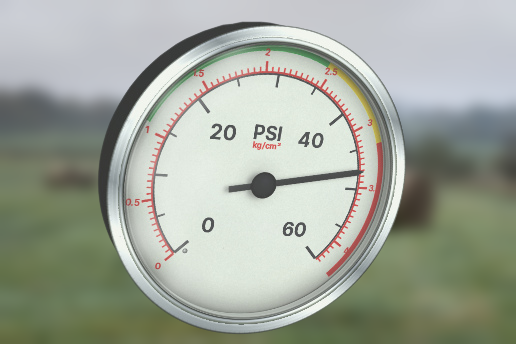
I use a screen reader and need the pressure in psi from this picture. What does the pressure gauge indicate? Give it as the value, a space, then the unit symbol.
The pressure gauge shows 47.5 psi
